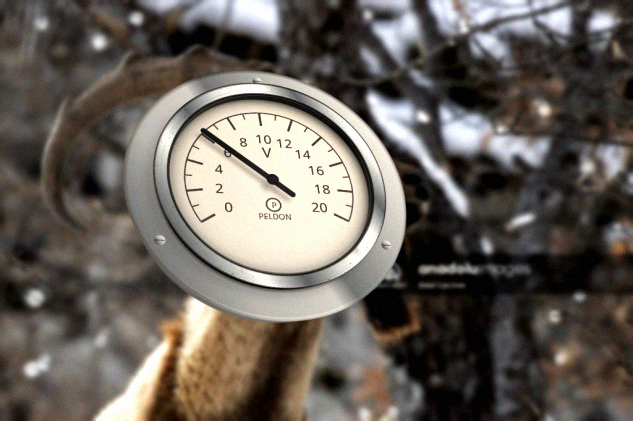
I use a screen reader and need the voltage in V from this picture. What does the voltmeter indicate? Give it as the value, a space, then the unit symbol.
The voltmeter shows 6 V
